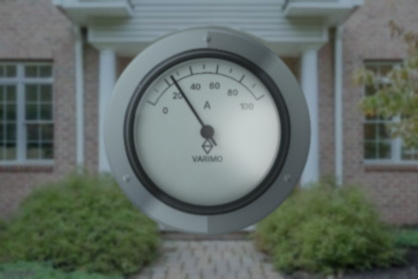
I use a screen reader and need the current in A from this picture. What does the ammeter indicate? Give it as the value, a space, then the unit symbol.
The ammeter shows 25 A
